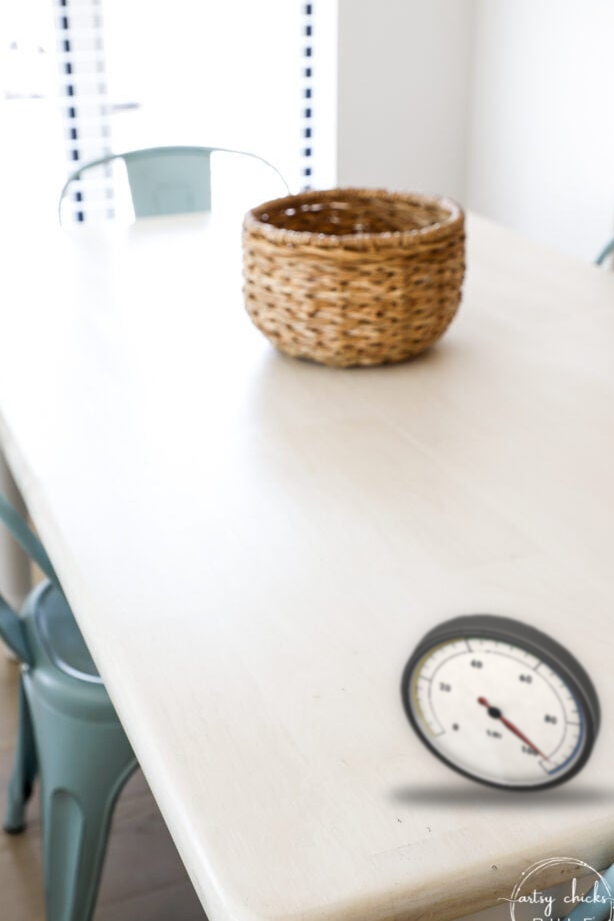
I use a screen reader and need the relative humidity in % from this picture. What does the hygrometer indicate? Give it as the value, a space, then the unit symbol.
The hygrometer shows 96 %
